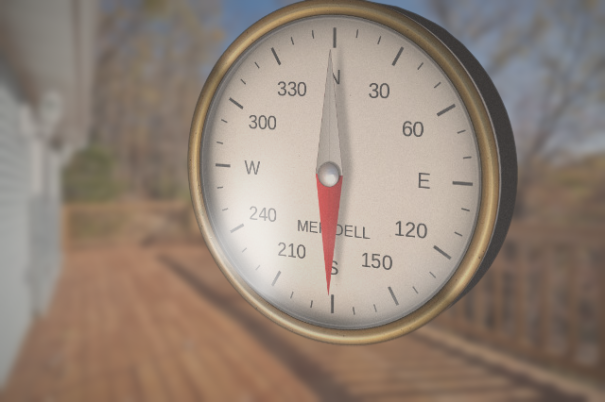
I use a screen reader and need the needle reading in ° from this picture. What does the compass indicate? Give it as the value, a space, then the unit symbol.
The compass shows 180 °
